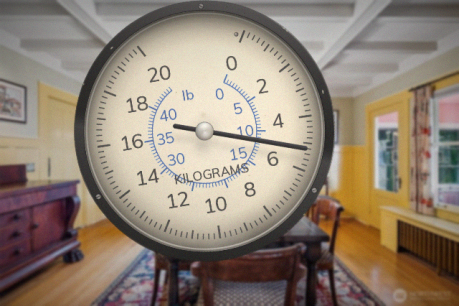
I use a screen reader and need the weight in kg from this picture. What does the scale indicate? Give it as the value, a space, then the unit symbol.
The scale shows 5.2 kg
